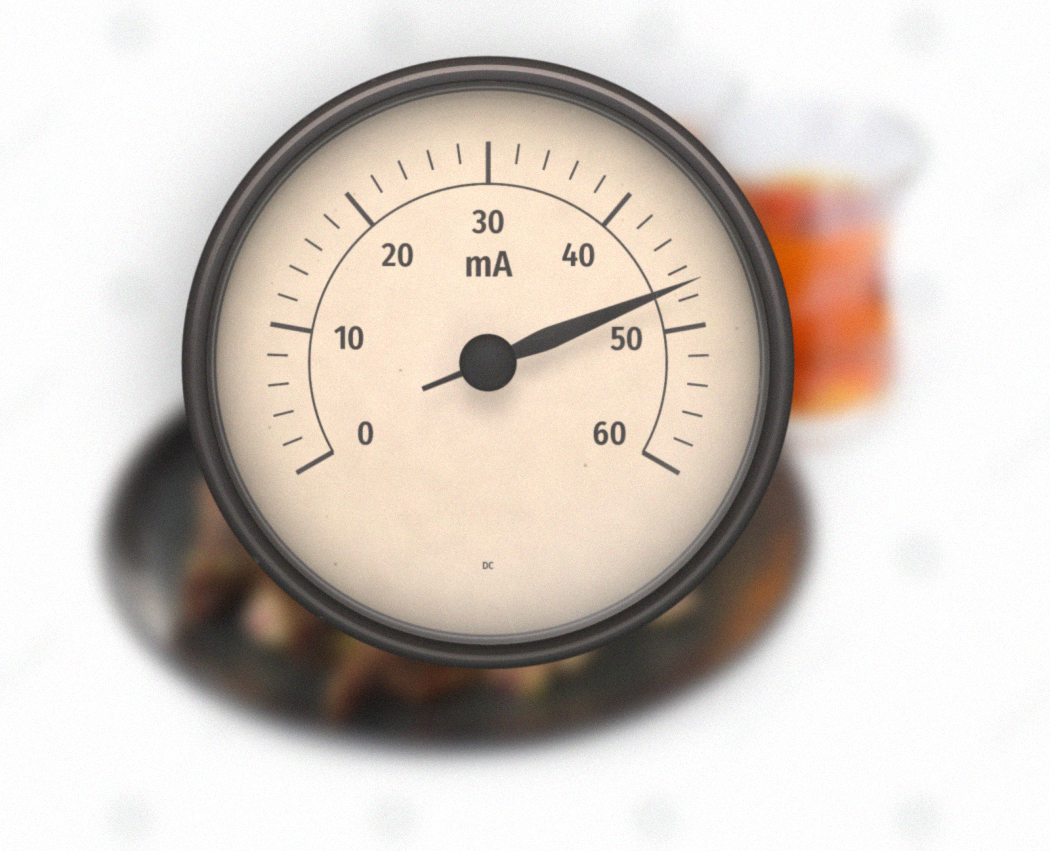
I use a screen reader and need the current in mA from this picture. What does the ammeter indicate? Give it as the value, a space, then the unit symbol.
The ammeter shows 47 mA
